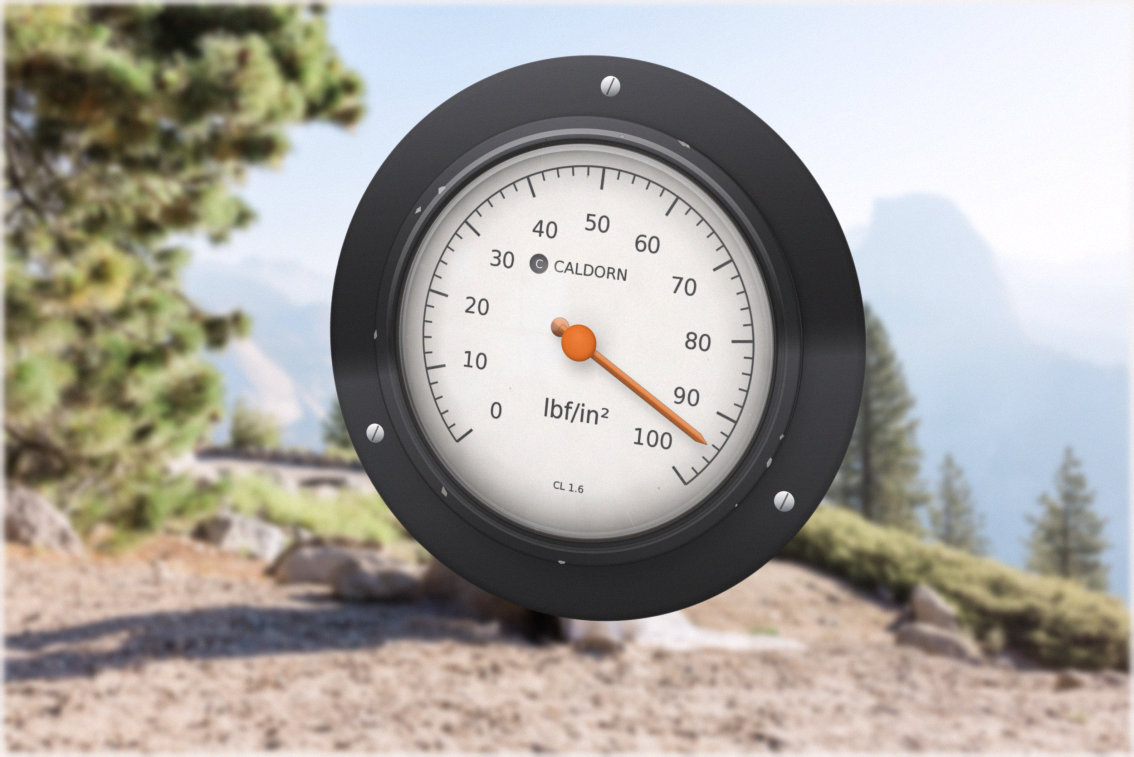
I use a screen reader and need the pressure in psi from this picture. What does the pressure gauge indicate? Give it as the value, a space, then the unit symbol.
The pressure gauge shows 94 psi
